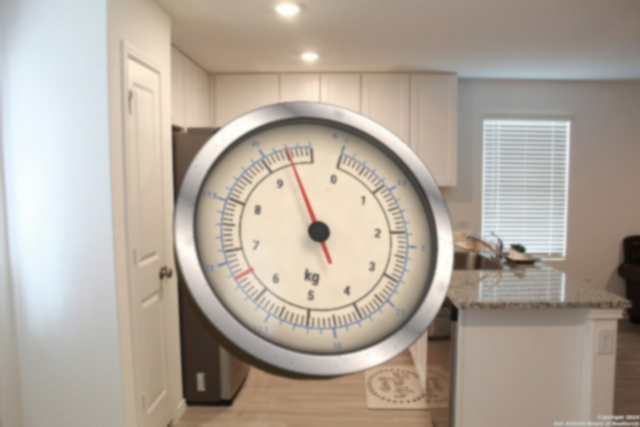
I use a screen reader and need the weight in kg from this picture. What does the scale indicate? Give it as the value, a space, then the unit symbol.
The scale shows 9.5 kg
